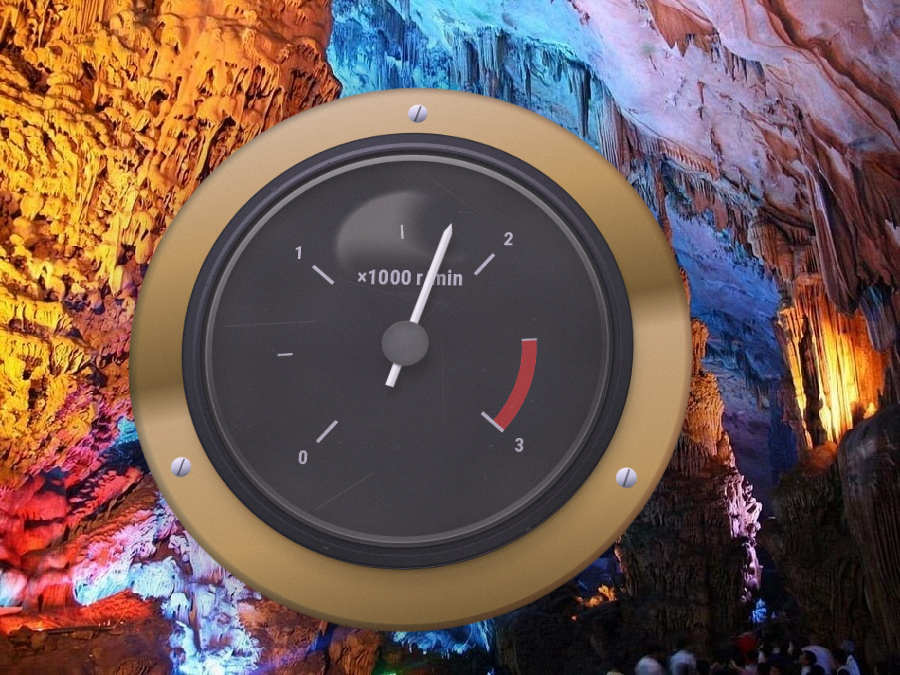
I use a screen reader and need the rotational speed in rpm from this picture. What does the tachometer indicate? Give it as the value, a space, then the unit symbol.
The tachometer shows 1750 rpm
